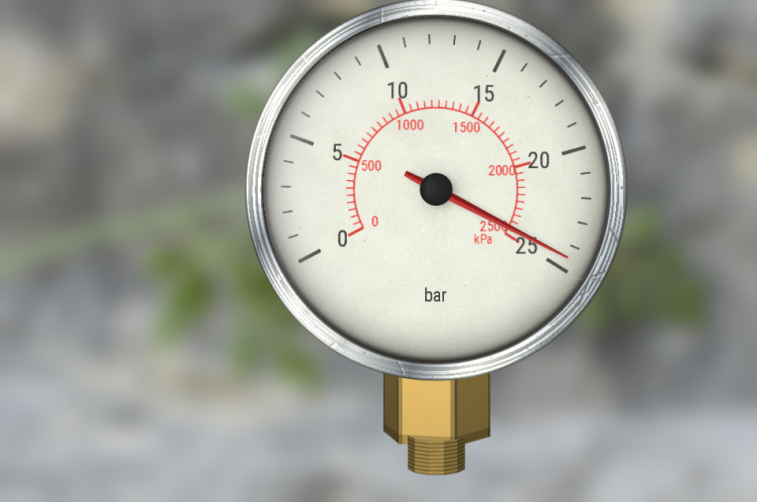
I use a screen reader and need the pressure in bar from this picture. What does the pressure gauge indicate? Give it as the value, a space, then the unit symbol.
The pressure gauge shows 24.5 bar
